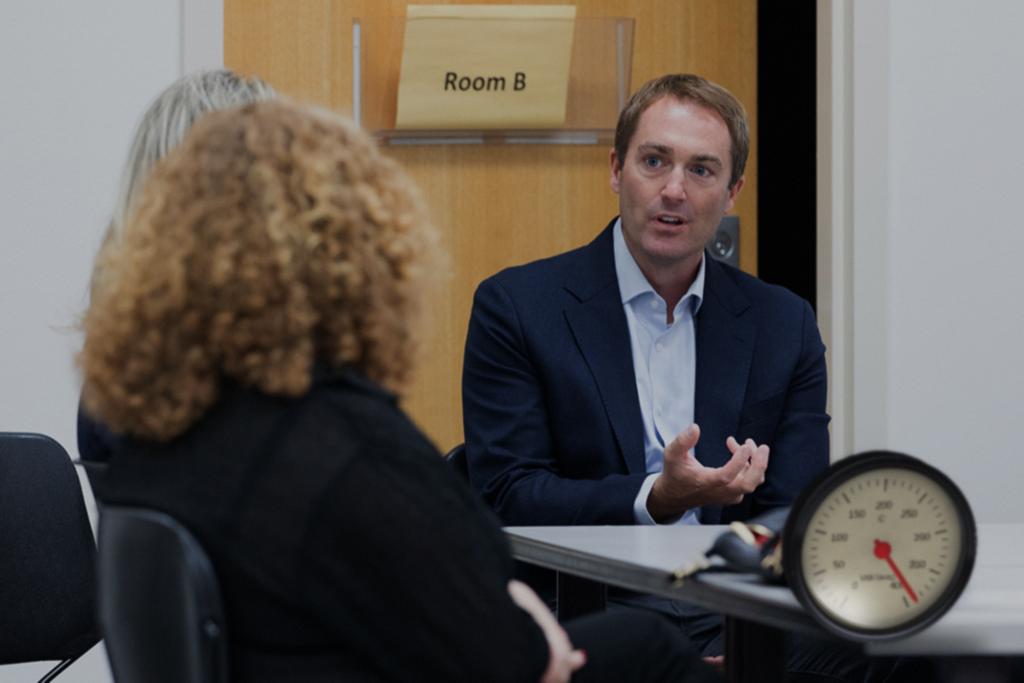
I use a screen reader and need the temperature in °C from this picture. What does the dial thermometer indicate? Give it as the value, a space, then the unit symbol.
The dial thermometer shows 390 °C
